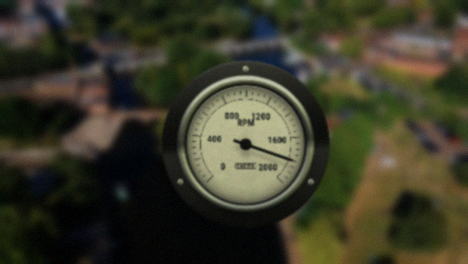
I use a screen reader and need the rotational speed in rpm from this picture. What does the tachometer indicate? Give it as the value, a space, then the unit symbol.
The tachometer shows 1800 rpm
